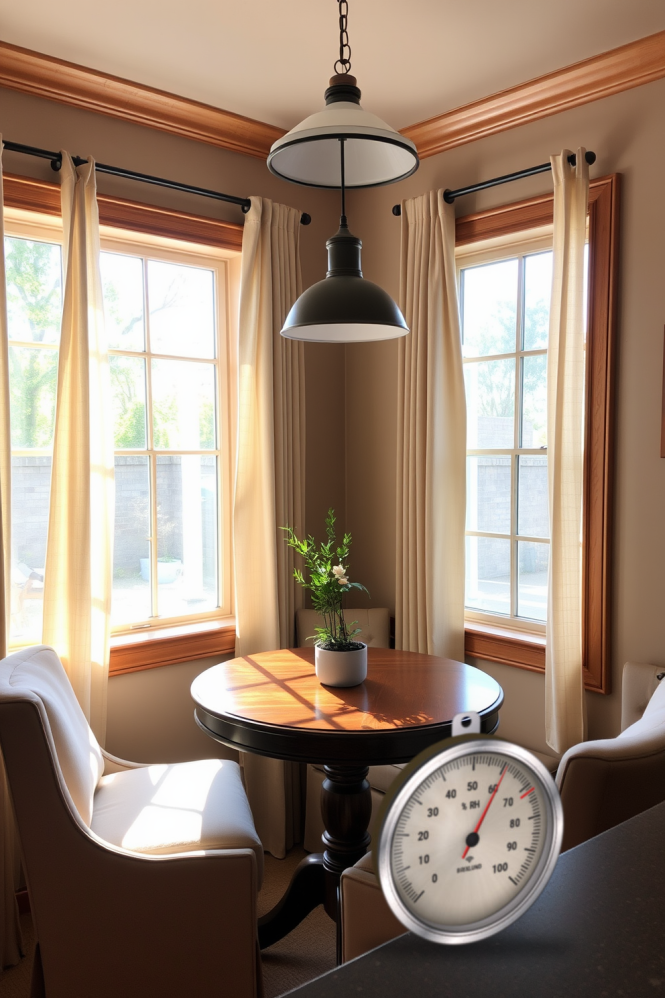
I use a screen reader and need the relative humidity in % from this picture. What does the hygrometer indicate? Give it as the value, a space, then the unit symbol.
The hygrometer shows 60 %
